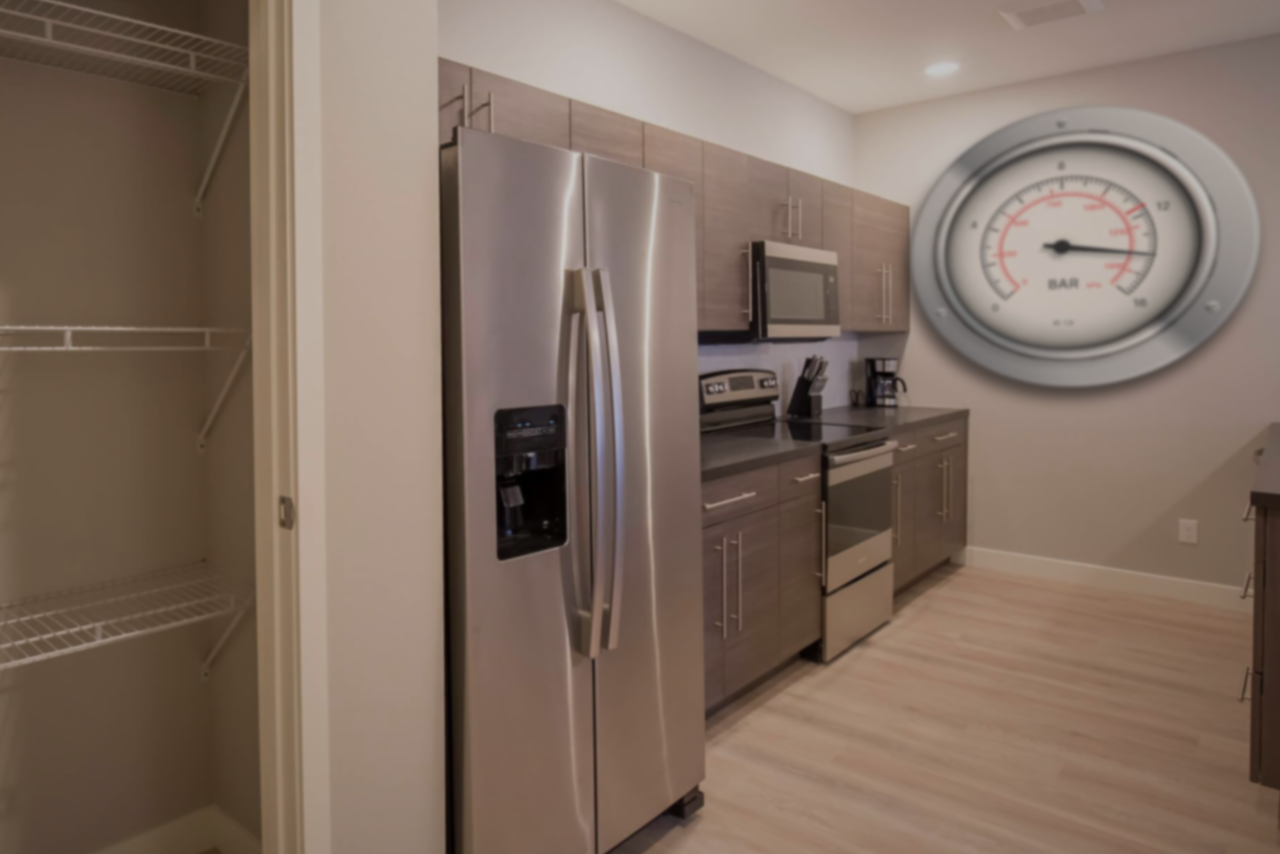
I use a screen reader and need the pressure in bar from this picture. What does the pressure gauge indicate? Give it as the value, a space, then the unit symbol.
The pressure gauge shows 14 bar
